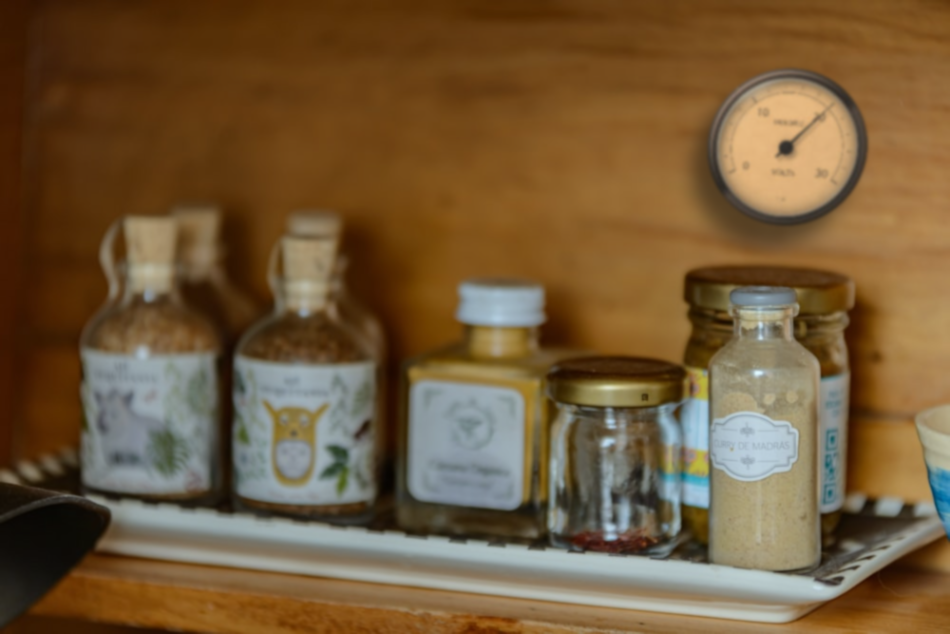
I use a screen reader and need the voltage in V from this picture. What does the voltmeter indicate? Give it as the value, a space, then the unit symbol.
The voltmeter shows 20 V
